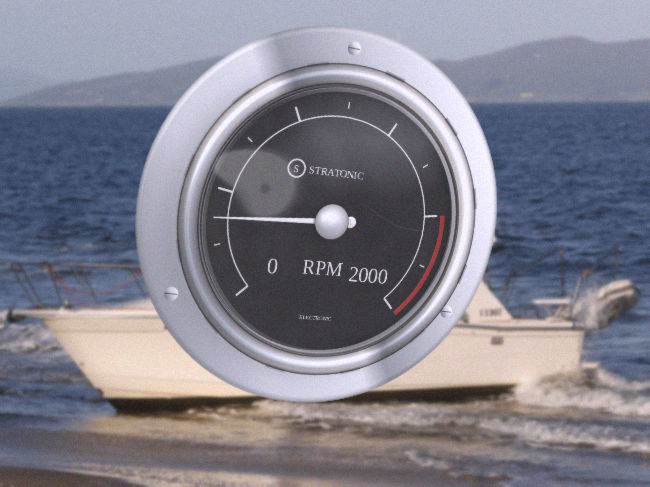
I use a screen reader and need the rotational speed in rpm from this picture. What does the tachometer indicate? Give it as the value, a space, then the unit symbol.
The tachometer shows 300 rpm
